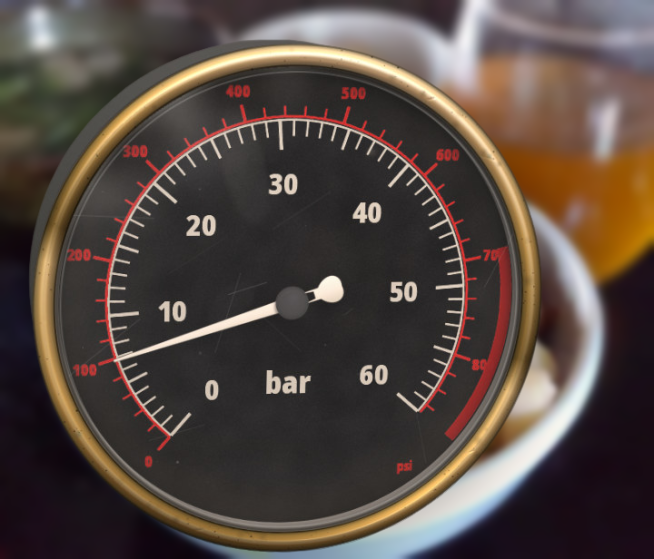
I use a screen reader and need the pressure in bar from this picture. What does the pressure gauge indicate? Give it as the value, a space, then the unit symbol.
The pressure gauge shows 7 bar
